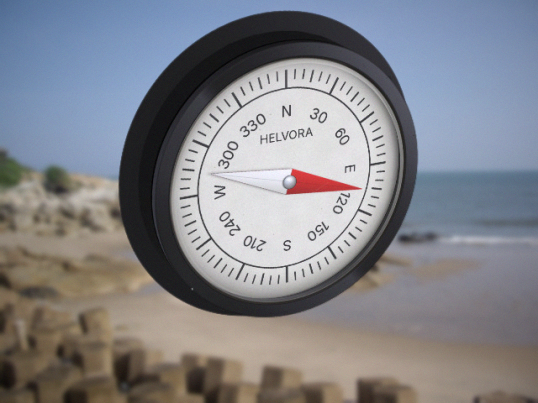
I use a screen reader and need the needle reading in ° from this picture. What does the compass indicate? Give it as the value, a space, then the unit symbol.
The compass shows 105 °
